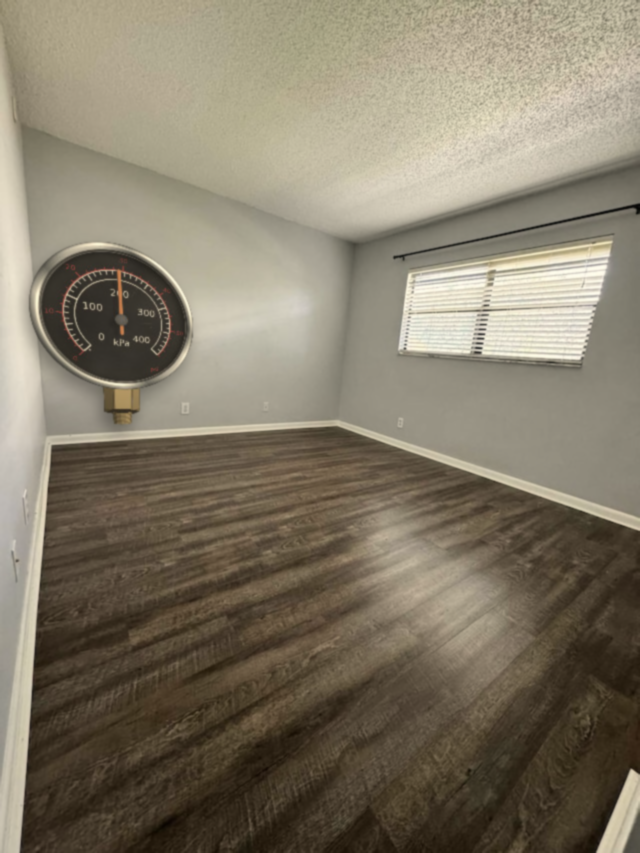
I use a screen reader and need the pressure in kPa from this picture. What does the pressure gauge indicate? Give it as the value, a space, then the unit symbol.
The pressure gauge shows 200 kPa
